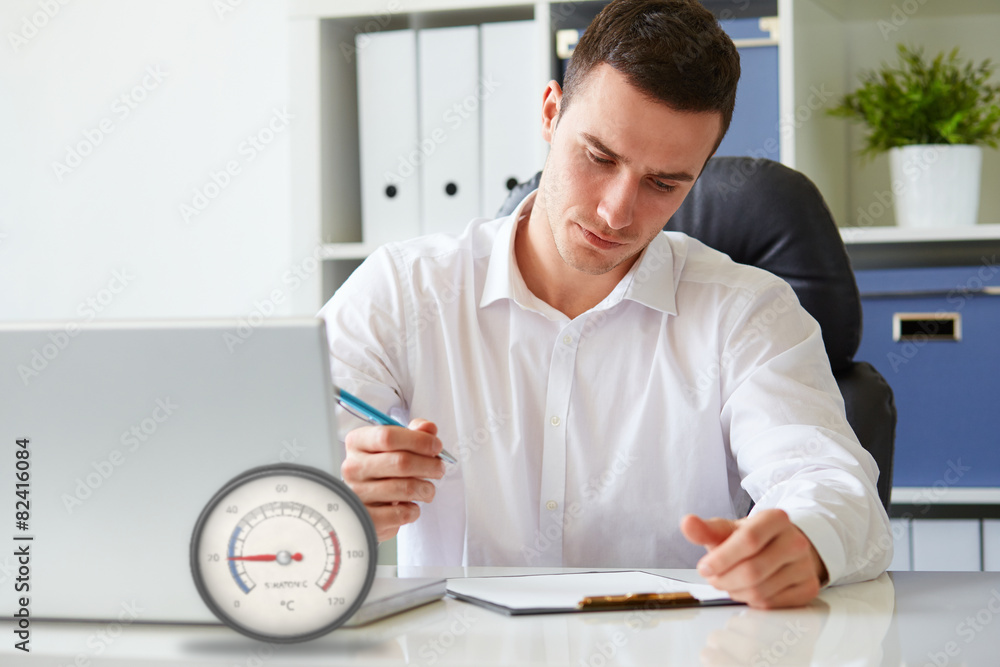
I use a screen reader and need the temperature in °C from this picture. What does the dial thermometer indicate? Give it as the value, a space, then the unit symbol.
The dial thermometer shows 20 °C
